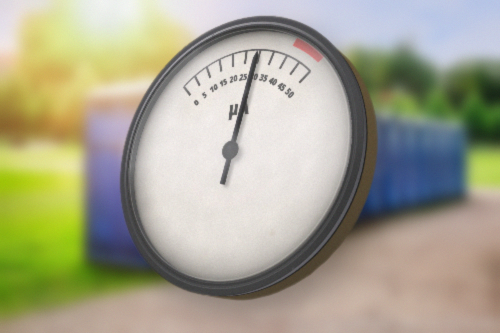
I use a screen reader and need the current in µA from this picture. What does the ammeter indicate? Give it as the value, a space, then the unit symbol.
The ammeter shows 30 µA
